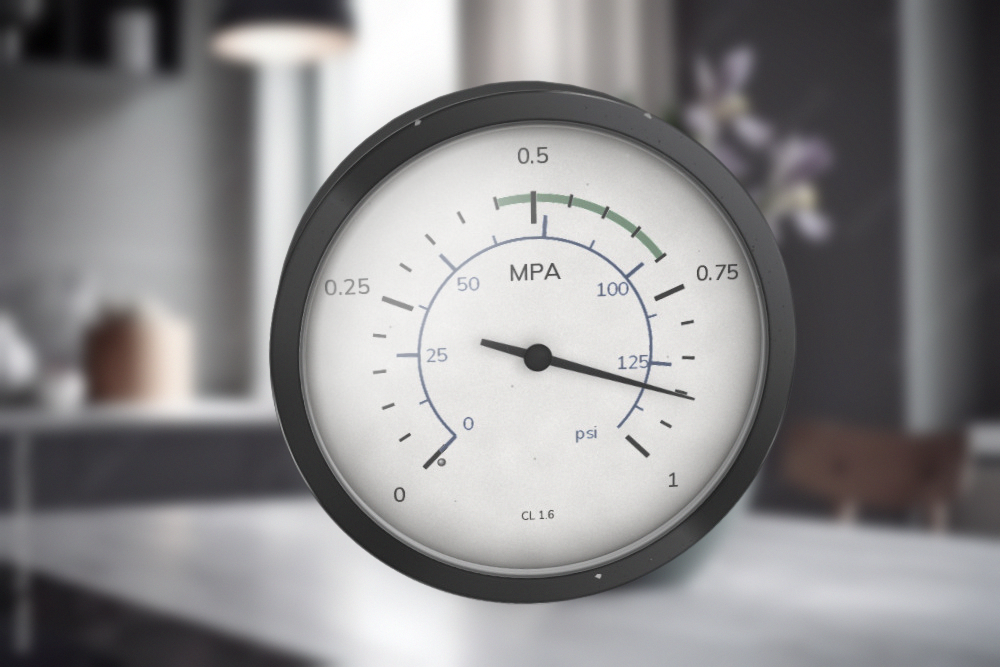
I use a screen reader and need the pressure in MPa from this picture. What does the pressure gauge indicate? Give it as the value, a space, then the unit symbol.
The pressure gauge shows 0.9 MPa
